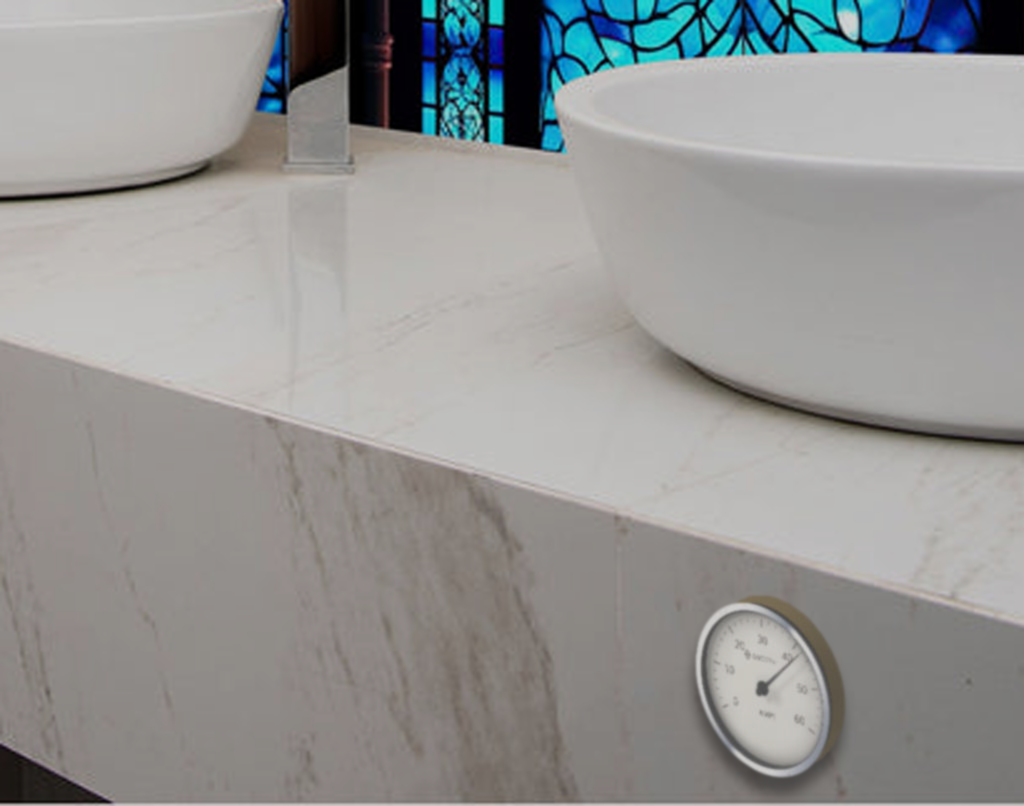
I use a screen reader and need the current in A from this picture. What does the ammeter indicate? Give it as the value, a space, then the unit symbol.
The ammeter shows 42 A
